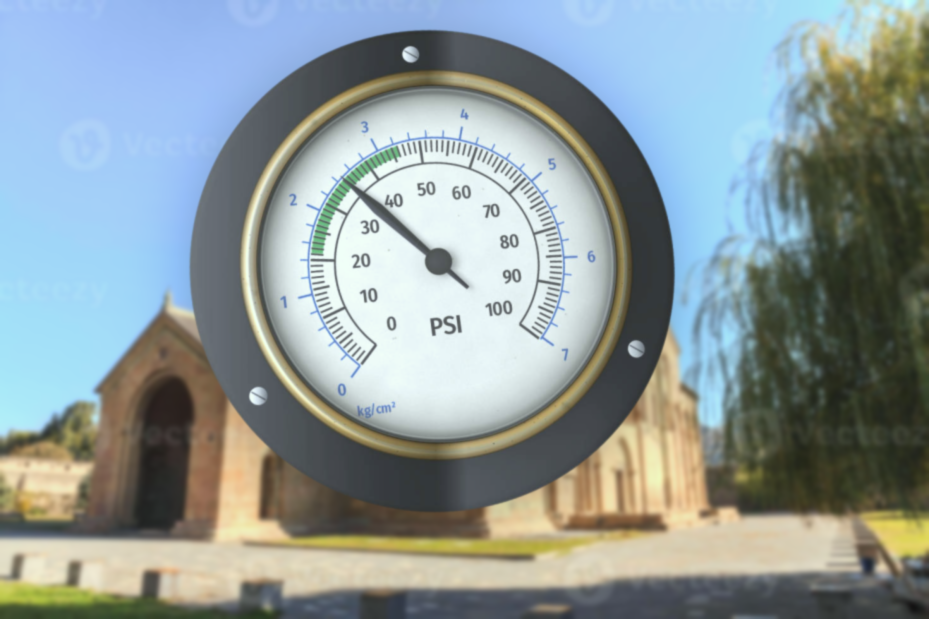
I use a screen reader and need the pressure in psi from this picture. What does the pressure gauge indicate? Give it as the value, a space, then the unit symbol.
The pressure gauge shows 35 psi
